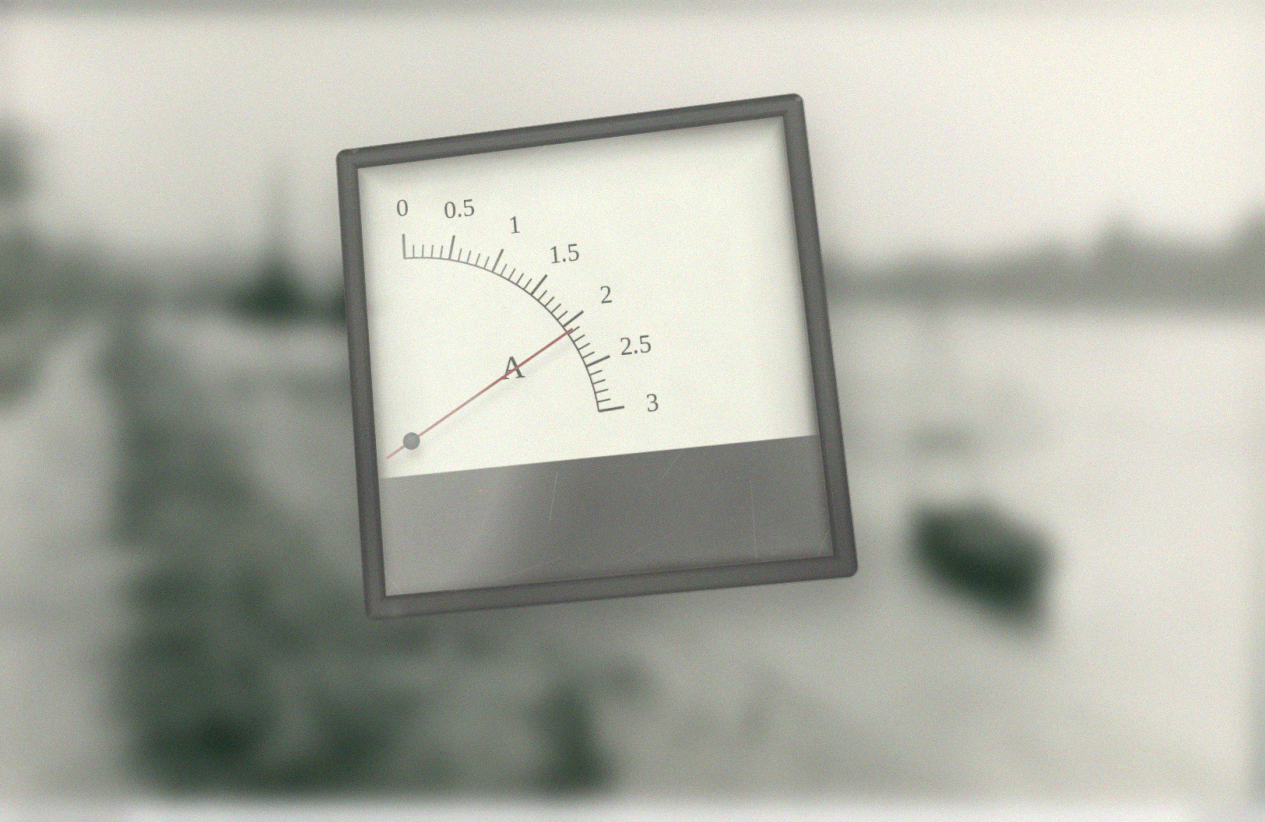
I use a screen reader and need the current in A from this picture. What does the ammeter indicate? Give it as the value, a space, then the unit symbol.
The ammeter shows 2.1 A
